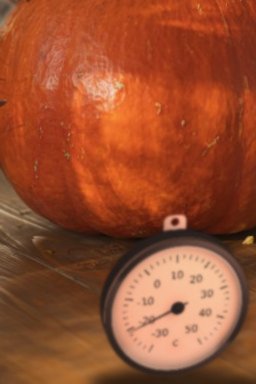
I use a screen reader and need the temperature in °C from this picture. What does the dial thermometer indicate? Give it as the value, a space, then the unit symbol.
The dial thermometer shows -20 °C
